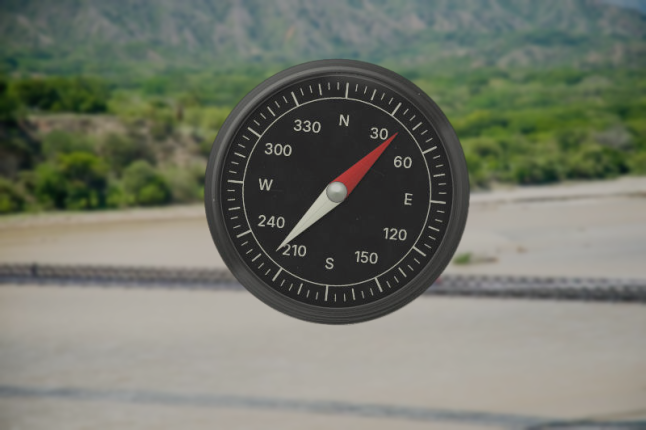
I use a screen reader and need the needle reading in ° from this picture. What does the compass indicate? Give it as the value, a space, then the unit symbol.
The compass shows 40 °
